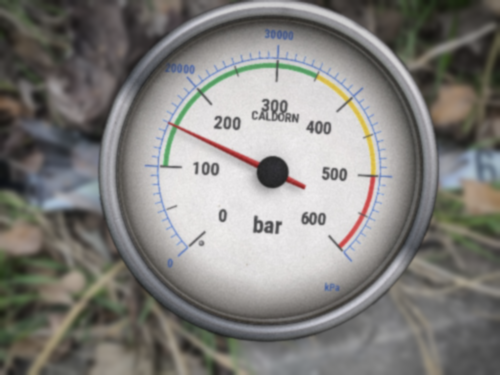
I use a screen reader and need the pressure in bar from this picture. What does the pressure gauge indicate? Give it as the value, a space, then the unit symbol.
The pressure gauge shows 150 bar
